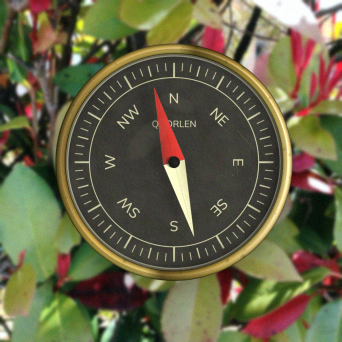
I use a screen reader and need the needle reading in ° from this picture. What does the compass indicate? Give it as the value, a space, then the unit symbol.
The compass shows 345 °
